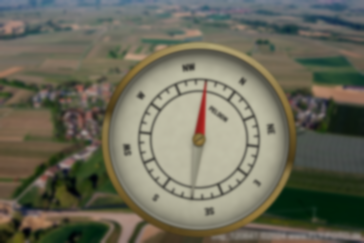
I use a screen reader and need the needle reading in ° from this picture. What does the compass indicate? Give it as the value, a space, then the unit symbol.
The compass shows 330 °
